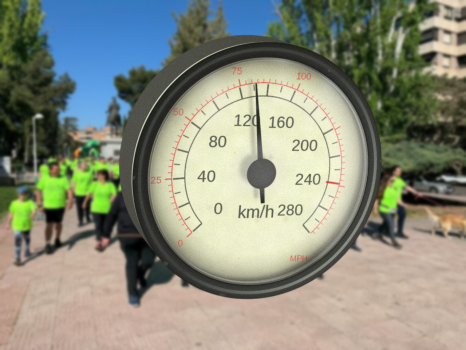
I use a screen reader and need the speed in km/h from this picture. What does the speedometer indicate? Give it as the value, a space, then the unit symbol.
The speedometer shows 130 km/h
